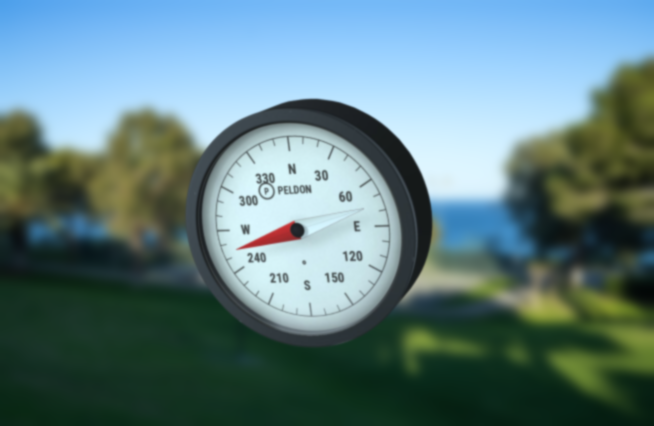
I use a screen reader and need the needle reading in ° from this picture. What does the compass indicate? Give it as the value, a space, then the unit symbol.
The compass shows 255 °
